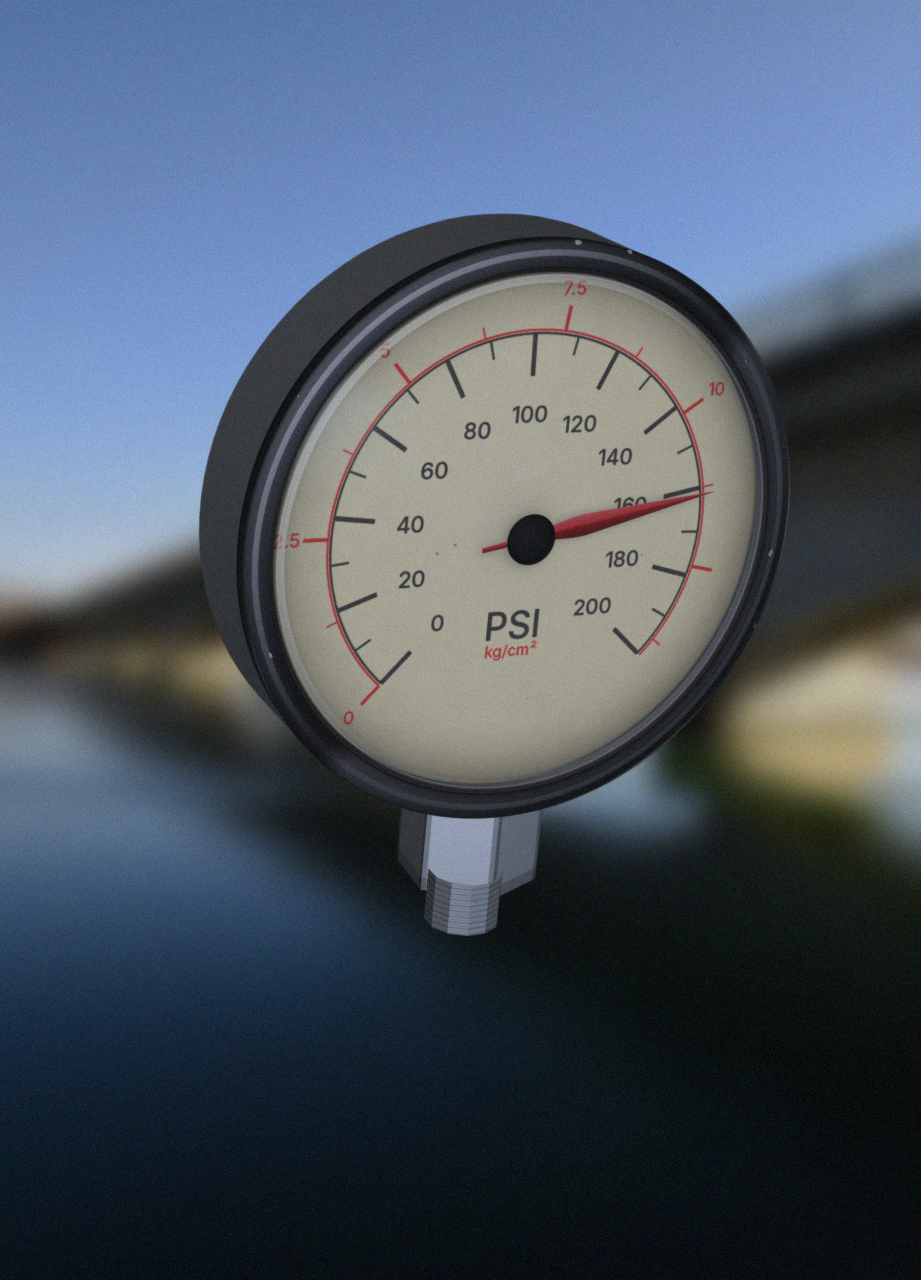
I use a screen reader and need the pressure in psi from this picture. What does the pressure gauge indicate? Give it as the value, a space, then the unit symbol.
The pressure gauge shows 160 psi
